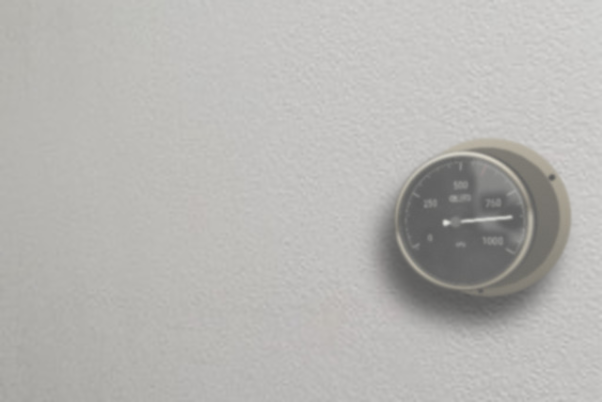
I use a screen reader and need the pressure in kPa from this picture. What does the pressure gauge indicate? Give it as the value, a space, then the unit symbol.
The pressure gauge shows 850 kPa
